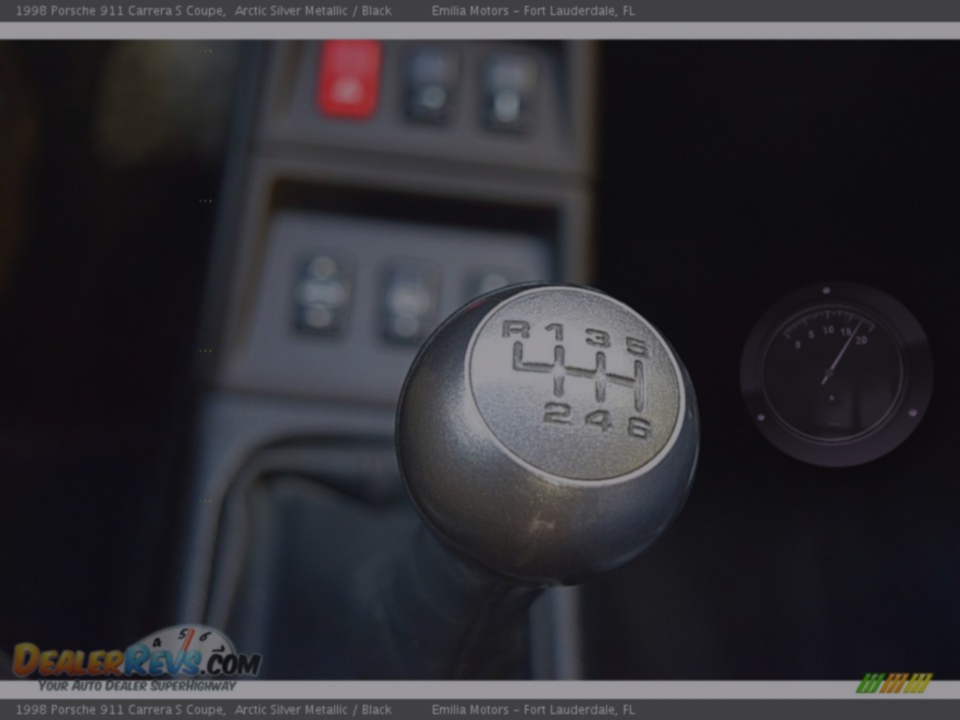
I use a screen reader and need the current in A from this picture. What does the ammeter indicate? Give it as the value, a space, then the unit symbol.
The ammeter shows 17.5 A
